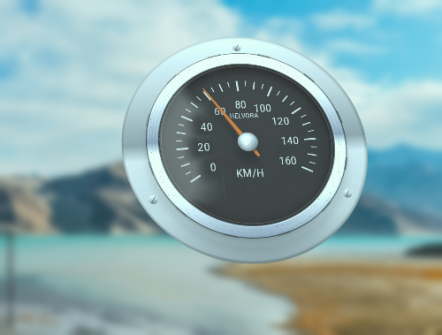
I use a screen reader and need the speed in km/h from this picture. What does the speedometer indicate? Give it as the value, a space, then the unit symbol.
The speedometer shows 60 km/h
